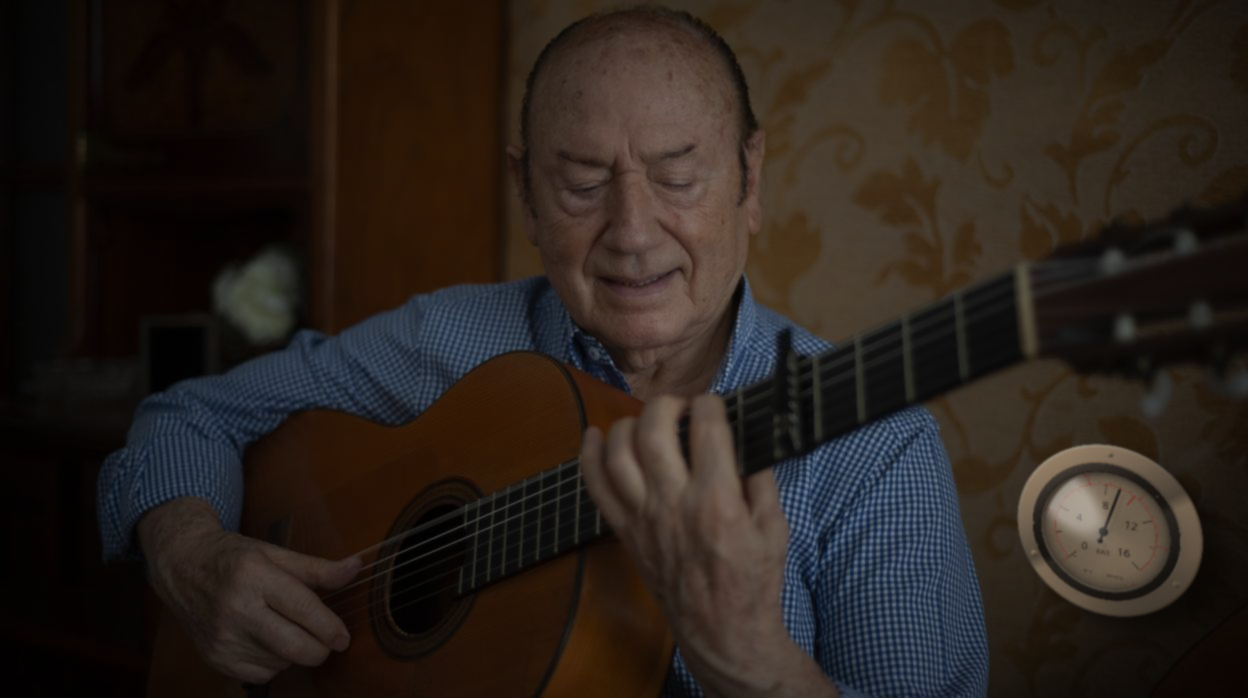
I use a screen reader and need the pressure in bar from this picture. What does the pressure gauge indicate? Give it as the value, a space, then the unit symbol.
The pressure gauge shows 9 bar
